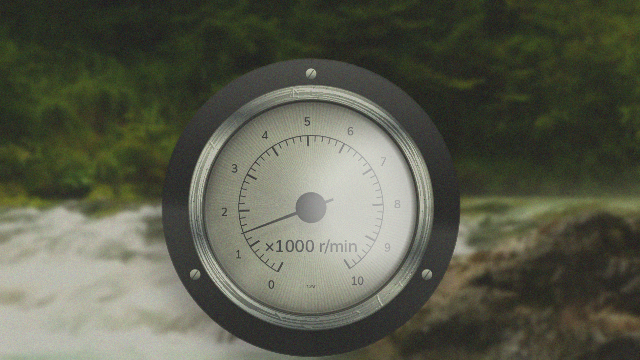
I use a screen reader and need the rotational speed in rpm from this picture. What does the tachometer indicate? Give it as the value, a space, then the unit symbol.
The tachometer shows 1400 rpm
